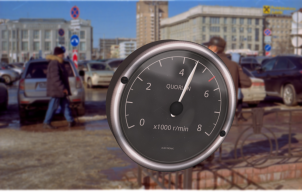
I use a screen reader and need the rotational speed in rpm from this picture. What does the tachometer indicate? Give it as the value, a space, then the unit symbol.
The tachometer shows 4500 rpm
